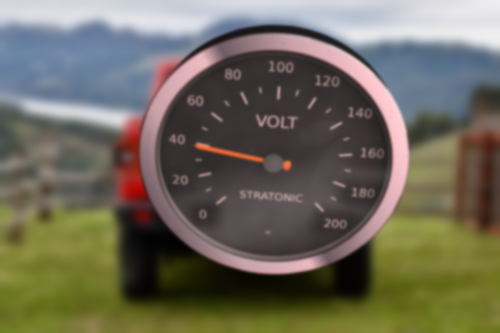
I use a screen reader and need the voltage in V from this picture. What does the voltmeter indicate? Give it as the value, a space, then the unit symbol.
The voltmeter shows 40 V
